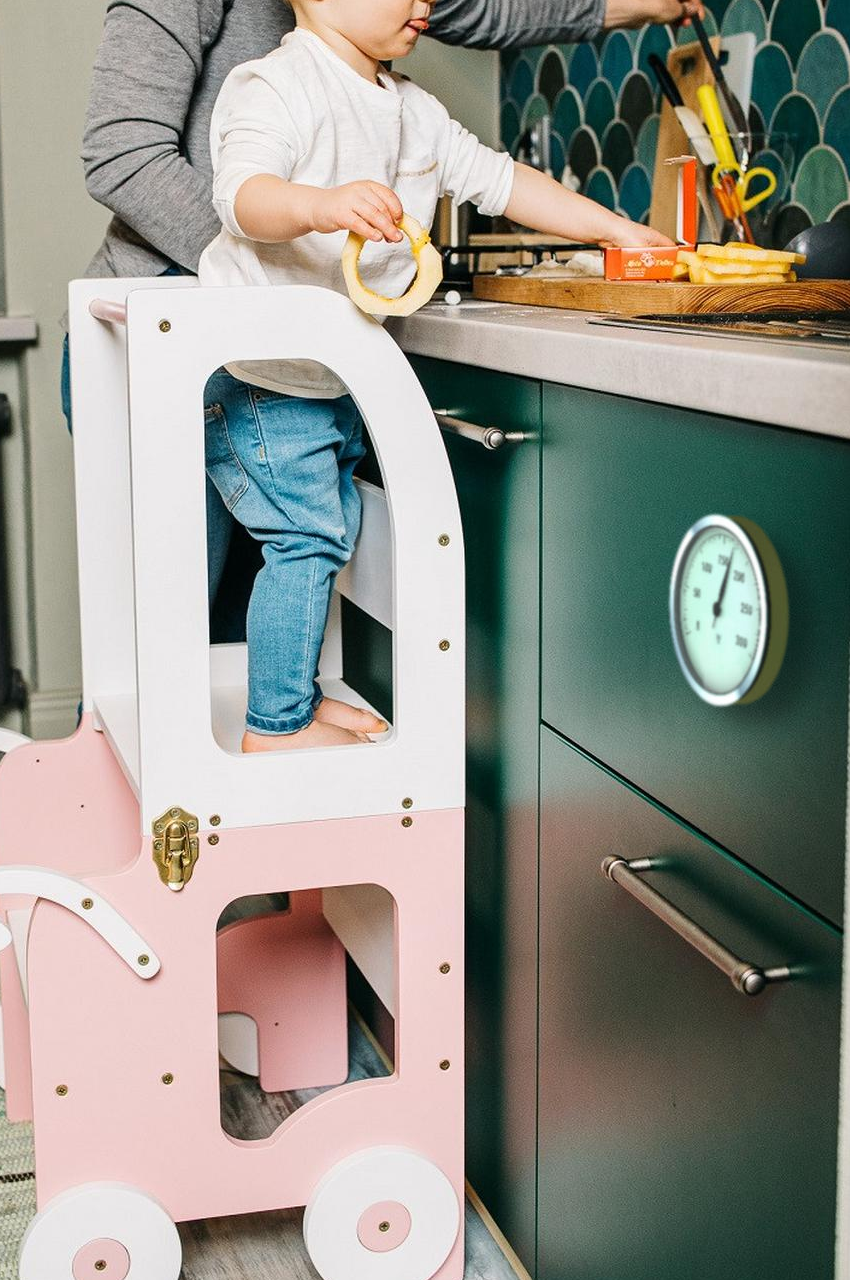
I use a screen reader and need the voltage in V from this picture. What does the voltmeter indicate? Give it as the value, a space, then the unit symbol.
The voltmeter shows 175 V
